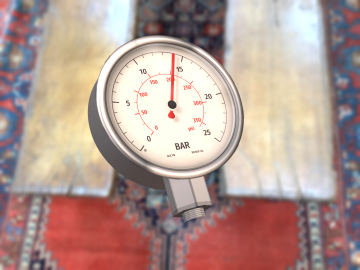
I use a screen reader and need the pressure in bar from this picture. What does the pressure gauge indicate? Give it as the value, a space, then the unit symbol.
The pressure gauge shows 14 bar
